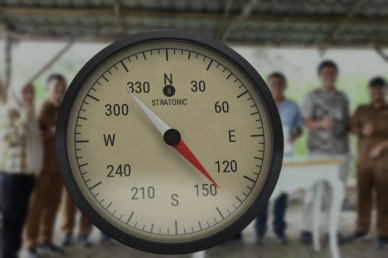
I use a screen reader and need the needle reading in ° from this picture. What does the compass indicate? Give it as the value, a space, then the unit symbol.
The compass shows 140 °
